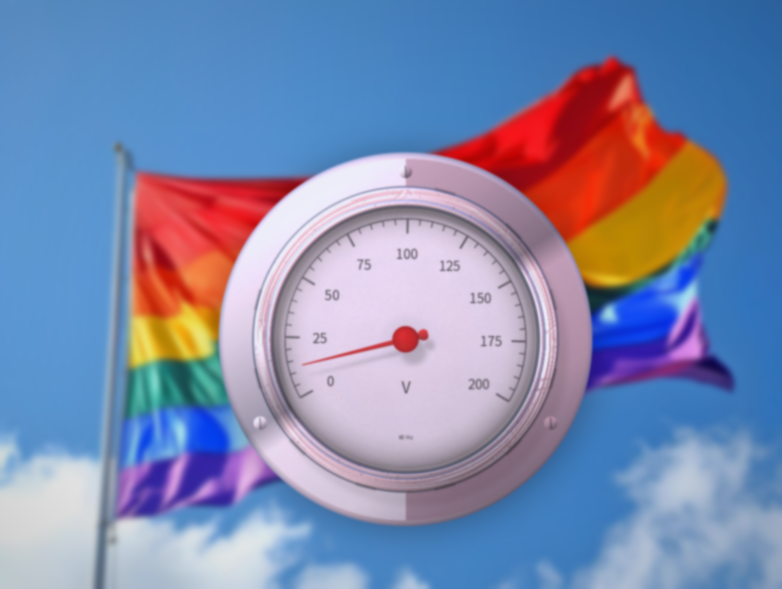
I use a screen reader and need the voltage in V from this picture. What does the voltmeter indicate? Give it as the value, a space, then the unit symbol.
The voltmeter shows 12.5 V
